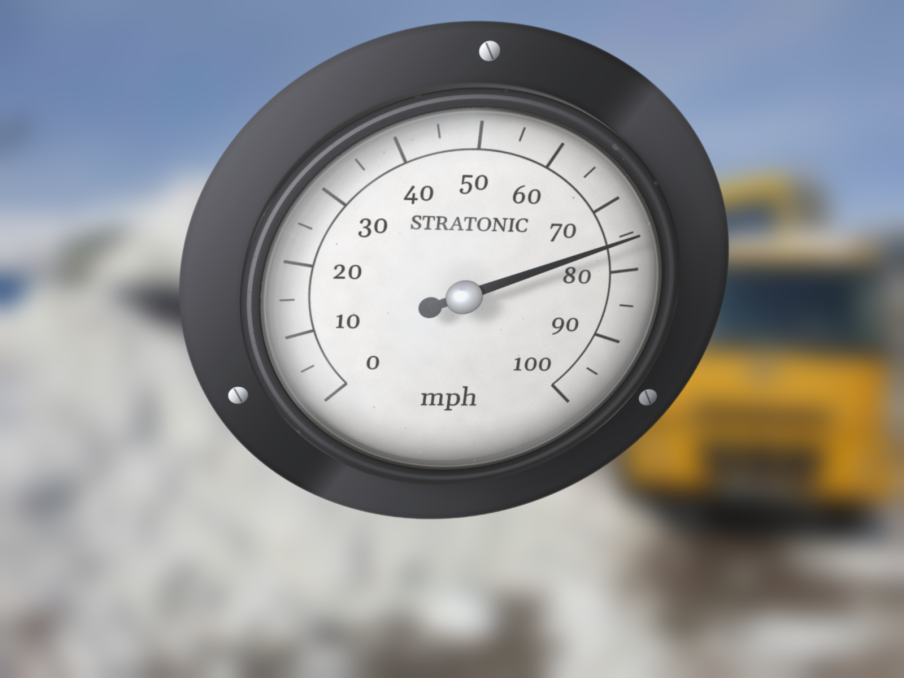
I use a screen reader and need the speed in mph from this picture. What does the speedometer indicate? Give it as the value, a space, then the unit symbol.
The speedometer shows 75 mph
